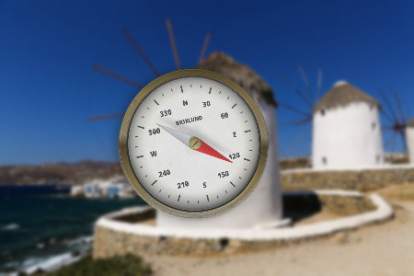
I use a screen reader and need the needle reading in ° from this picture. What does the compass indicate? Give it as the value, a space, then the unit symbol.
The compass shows 130 °
